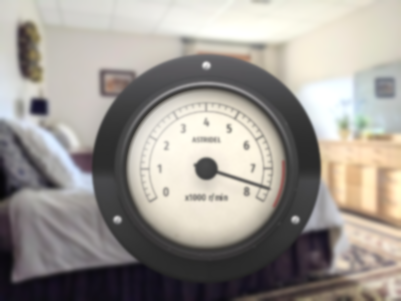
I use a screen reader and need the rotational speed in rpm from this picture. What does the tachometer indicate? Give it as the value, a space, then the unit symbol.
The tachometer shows 7600 rpm
